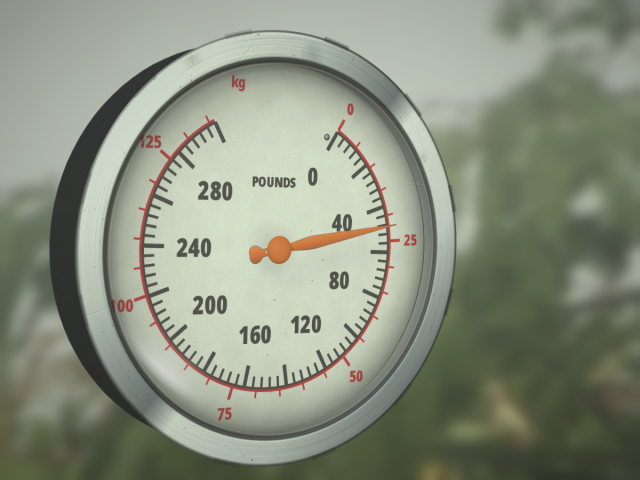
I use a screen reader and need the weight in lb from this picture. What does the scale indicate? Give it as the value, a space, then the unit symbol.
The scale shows 48 lb
